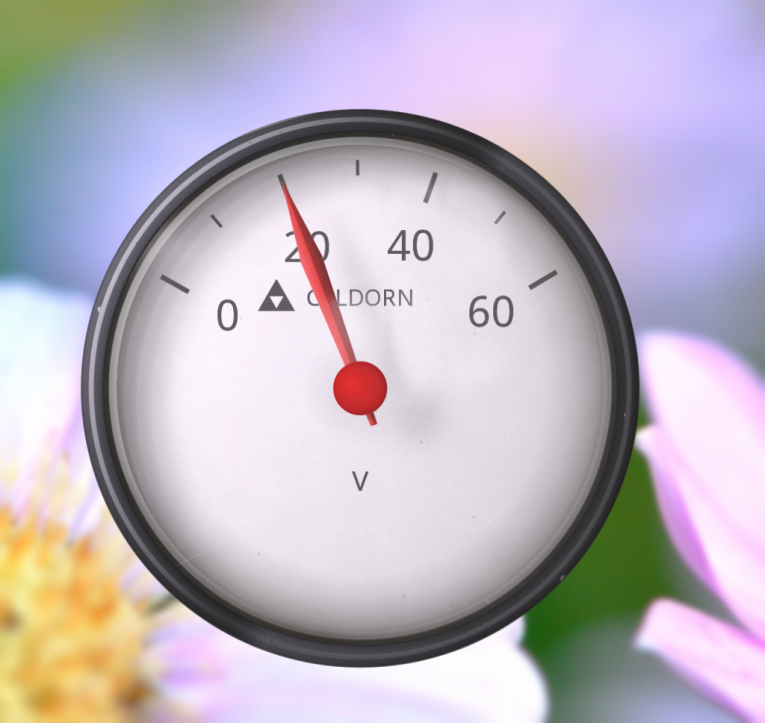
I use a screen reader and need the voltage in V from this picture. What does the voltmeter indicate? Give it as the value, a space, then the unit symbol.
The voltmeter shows 20 V
